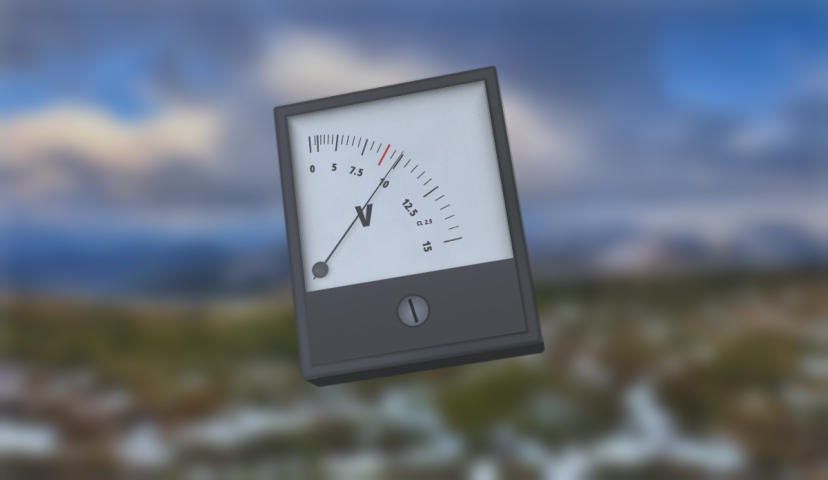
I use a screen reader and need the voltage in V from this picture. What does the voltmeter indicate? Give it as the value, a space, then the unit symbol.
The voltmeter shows 10 V
